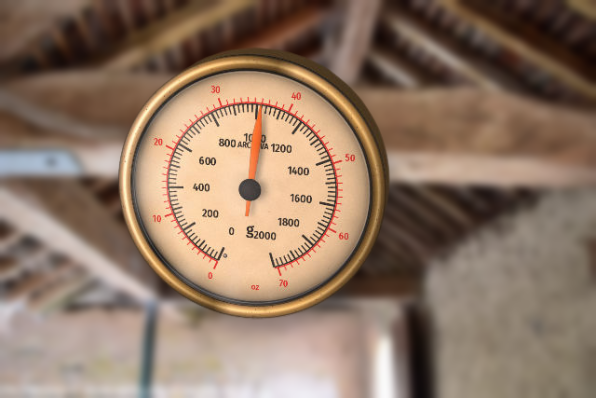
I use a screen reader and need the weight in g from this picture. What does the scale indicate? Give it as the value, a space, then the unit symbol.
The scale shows 1020 g
